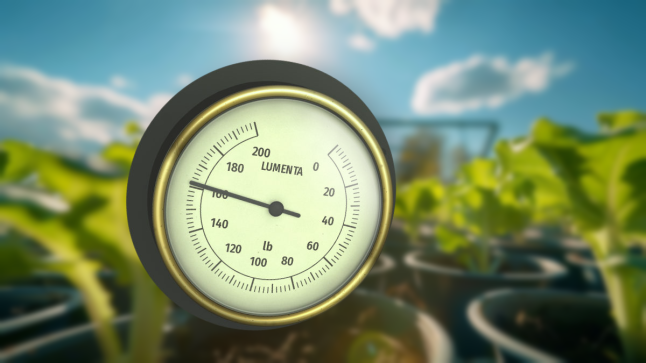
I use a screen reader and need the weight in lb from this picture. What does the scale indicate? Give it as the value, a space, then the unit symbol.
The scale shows 162 lb
